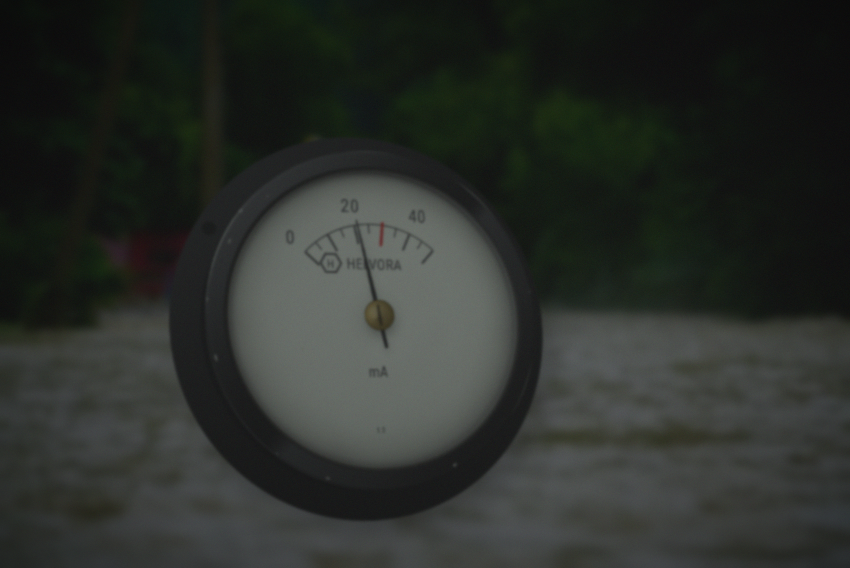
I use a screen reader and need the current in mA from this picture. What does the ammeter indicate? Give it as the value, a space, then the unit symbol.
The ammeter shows 20 mA
